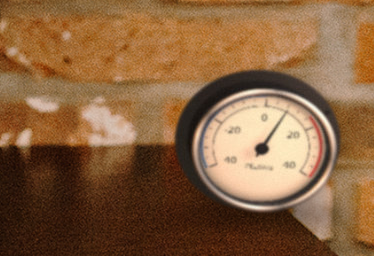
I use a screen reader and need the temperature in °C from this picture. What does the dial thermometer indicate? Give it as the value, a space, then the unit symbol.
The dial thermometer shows 8 °C
